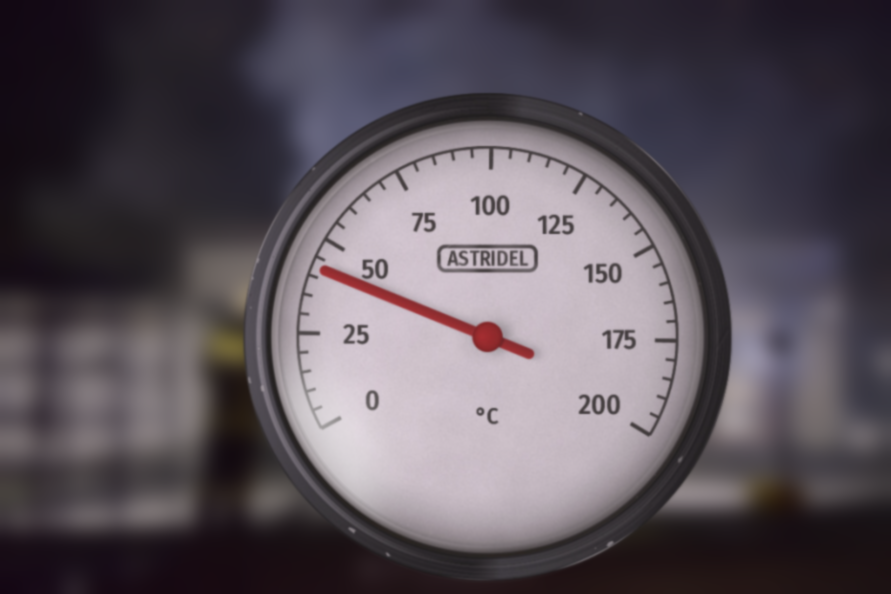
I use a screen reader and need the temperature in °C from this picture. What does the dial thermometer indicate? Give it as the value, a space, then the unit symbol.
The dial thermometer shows 42.5 °C
